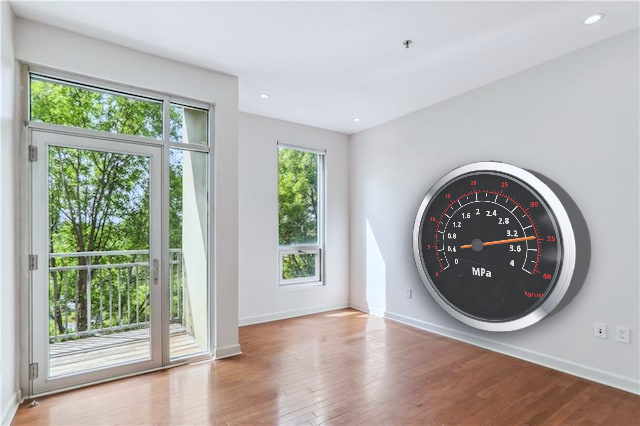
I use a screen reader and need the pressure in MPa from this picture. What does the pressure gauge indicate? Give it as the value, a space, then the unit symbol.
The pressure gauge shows 3.4 MPa
